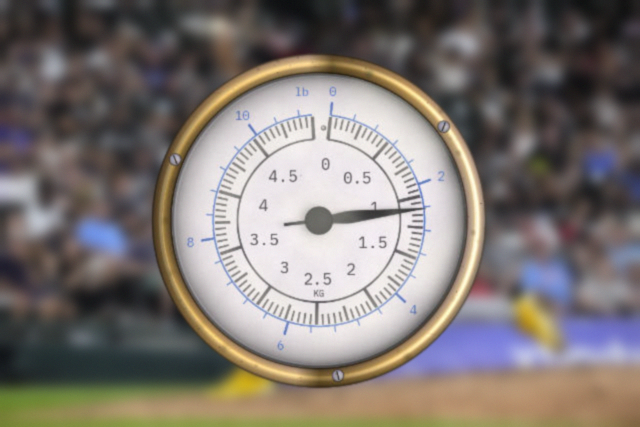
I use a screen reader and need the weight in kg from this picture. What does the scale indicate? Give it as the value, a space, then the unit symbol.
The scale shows 1.1 kg
